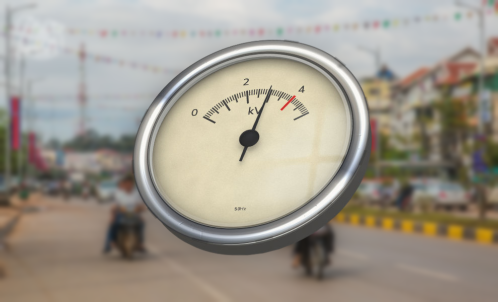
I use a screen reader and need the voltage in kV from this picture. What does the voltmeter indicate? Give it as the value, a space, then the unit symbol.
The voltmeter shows 3 kV
